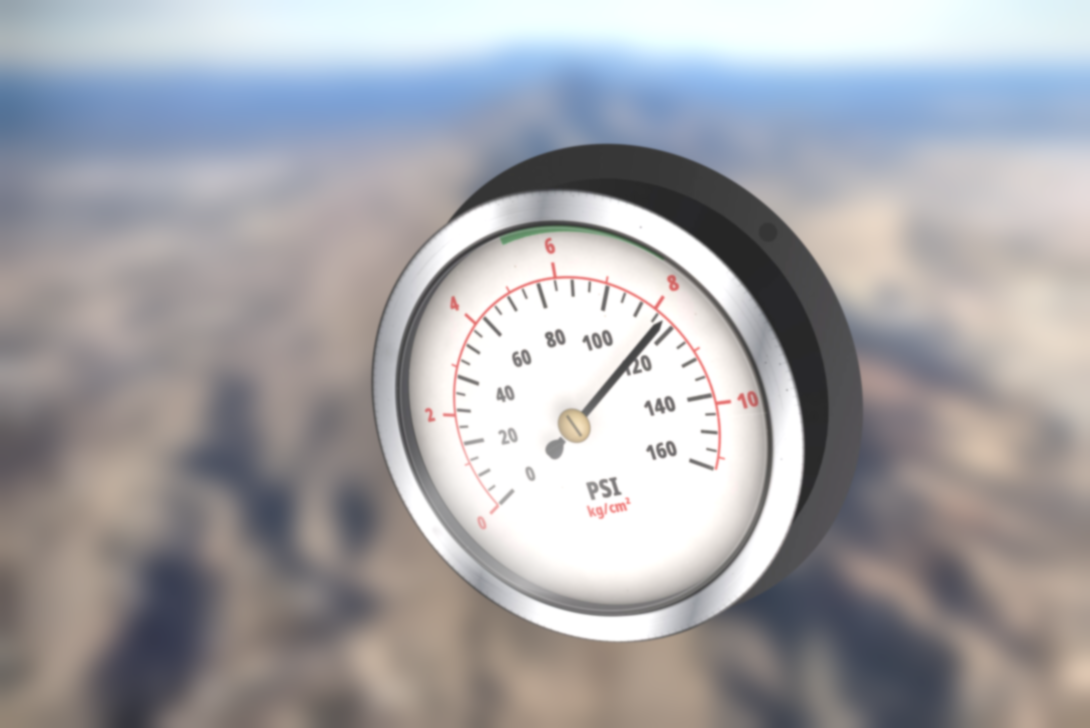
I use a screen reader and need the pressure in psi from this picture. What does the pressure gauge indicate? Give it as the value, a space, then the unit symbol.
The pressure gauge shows 117.5 psi
